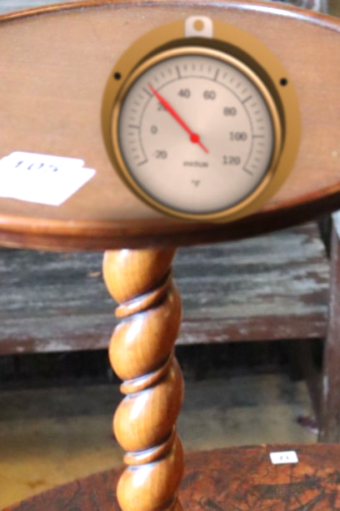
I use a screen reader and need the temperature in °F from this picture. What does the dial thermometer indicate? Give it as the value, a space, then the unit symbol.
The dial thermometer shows 24 °F
